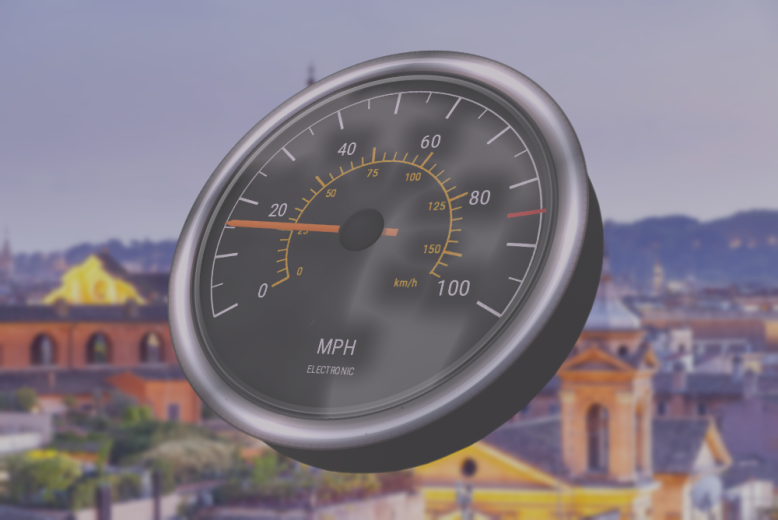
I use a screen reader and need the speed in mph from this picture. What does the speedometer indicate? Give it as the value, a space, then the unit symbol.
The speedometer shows 15 mph
